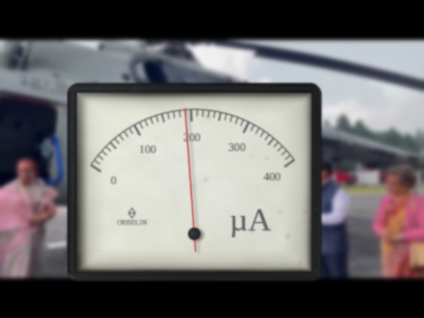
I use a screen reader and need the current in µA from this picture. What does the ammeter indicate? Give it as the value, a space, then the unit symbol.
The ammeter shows 190 µA
